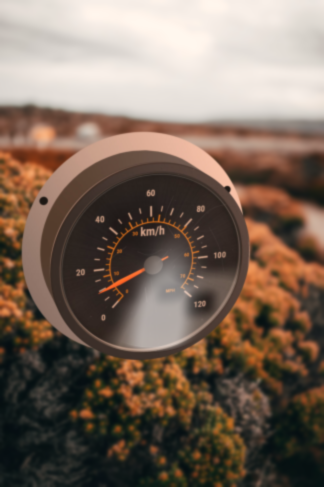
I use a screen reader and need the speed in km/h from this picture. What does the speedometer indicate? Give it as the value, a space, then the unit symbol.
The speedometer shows 10 km/h
